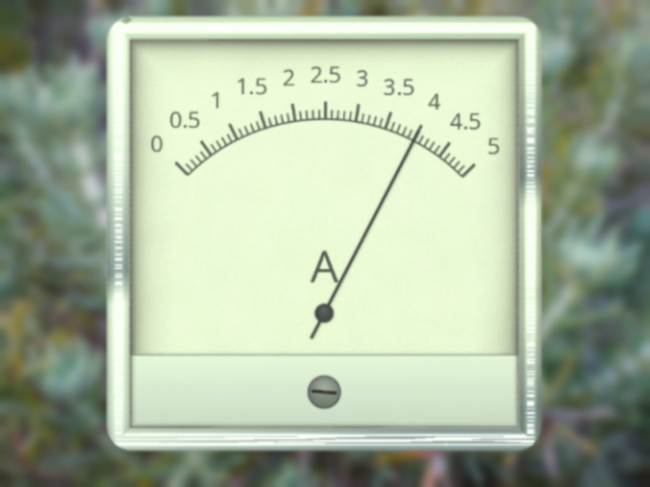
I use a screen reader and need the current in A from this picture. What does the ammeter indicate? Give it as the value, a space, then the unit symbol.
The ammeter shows 4 A
